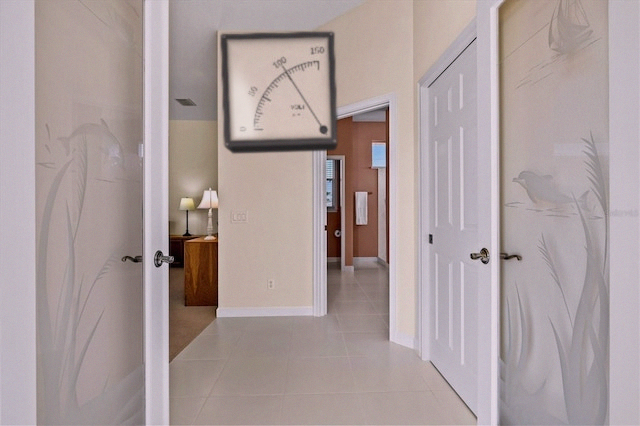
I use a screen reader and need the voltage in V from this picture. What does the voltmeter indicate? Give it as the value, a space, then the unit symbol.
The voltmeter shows 100 V
